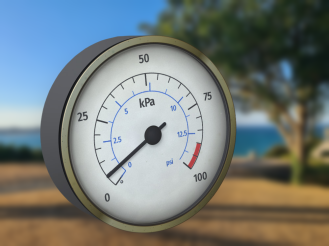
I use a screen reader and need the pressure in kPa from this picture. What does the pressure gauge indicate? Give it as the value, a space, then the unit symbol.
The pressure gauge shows 5 kPa
